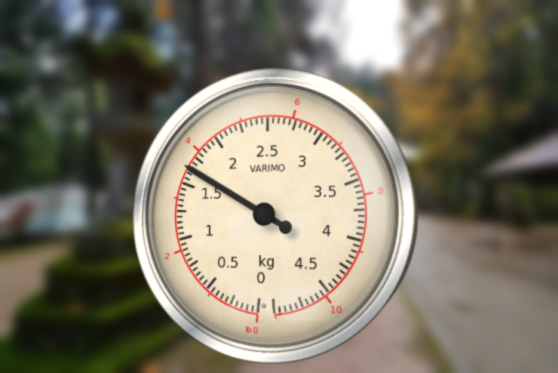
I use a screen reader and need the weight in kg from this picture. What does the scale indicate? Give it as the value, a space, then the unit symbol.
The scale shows 1.65 kg
